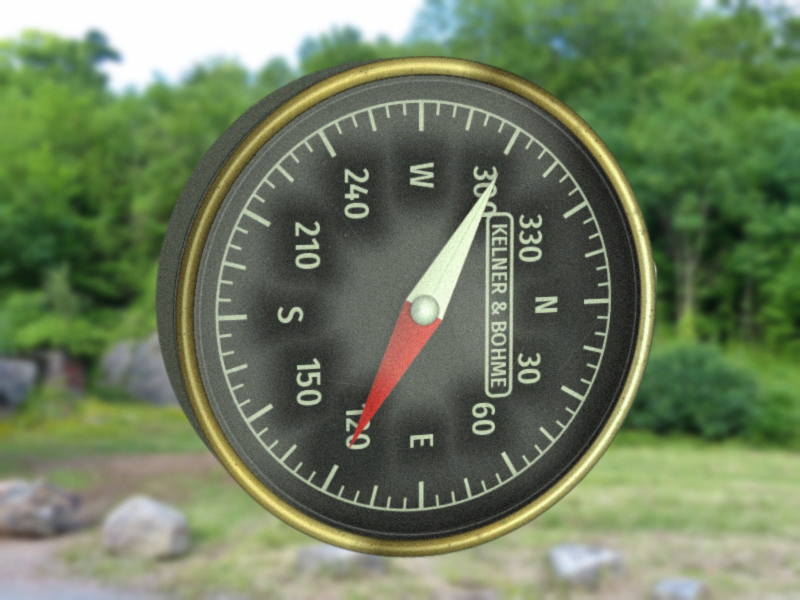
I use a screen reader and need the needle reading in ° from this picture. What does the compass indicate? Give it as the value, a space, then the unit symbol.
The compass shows 120 °
